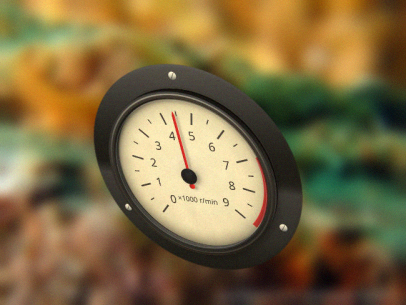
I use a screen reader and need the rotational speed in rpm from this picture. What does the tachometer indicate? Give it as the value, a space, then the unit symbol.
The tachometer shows 4500 rpm
